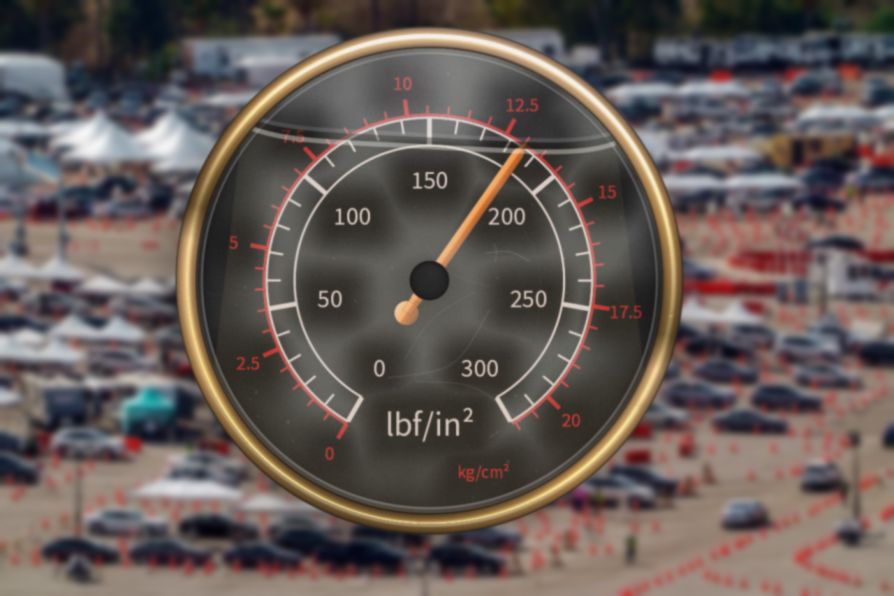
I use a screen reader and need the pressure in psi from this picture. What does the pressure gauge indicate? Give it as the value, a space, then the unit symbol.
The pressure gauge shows 185 psi
